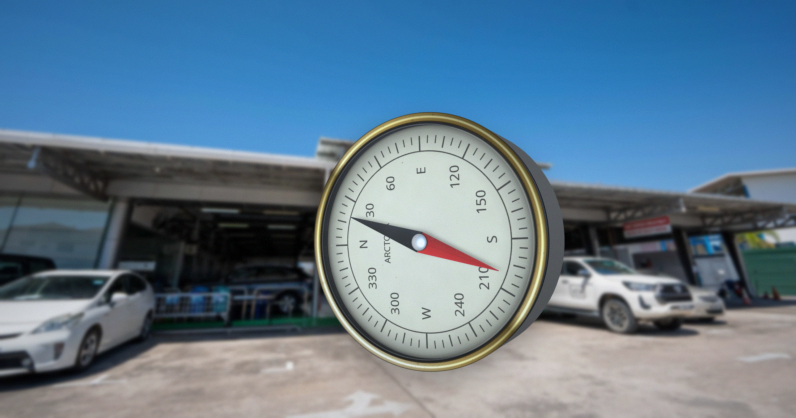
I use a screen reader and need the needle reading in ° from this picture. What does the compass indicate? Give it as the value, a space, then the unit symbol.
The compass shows 200 °
